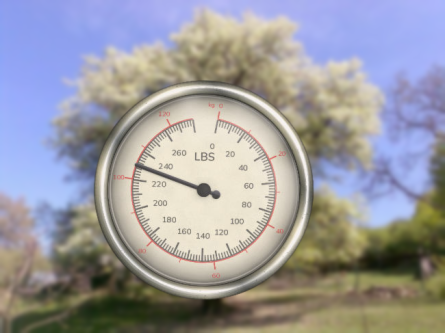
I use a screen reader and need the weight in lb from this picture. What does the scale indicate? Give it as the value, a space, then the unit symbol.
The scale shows 230 lb
